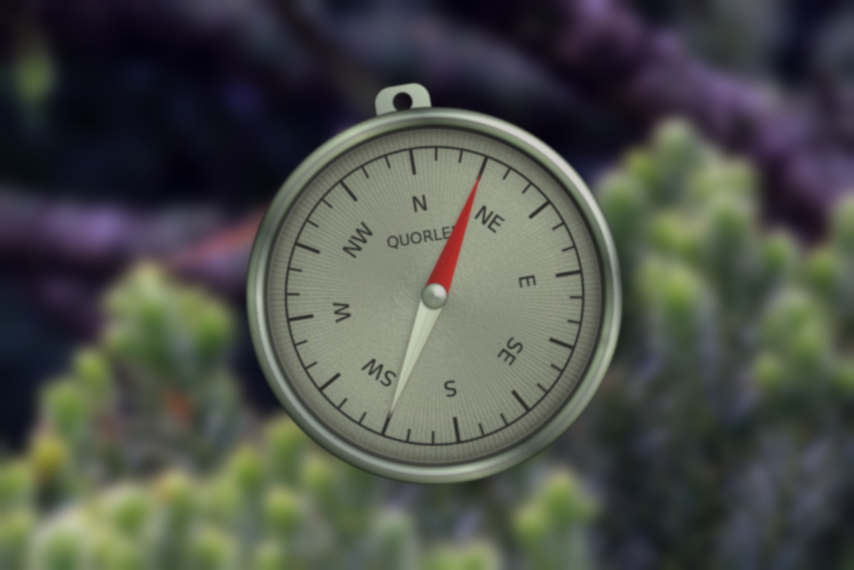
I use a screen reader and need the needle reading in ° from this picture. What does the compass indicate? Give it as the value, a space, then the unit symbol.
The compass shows 30 °
